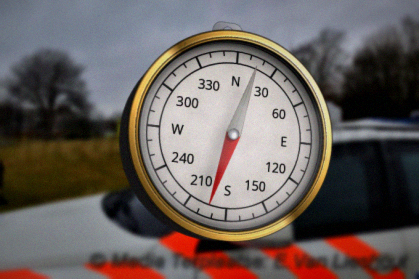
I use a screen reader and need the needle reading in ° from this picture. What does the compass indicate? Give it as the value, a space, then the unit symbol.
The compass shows 195 °
